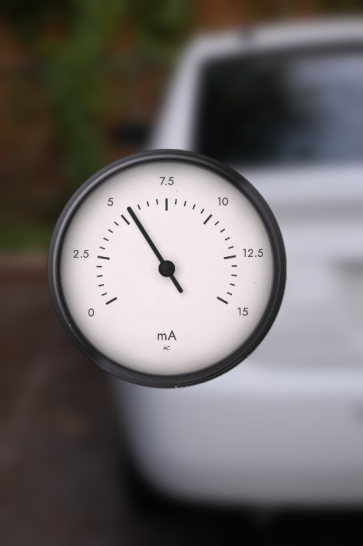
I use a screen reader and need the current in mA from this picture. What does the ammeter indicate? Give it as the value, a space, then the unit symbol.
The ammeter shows 5.5 mA
